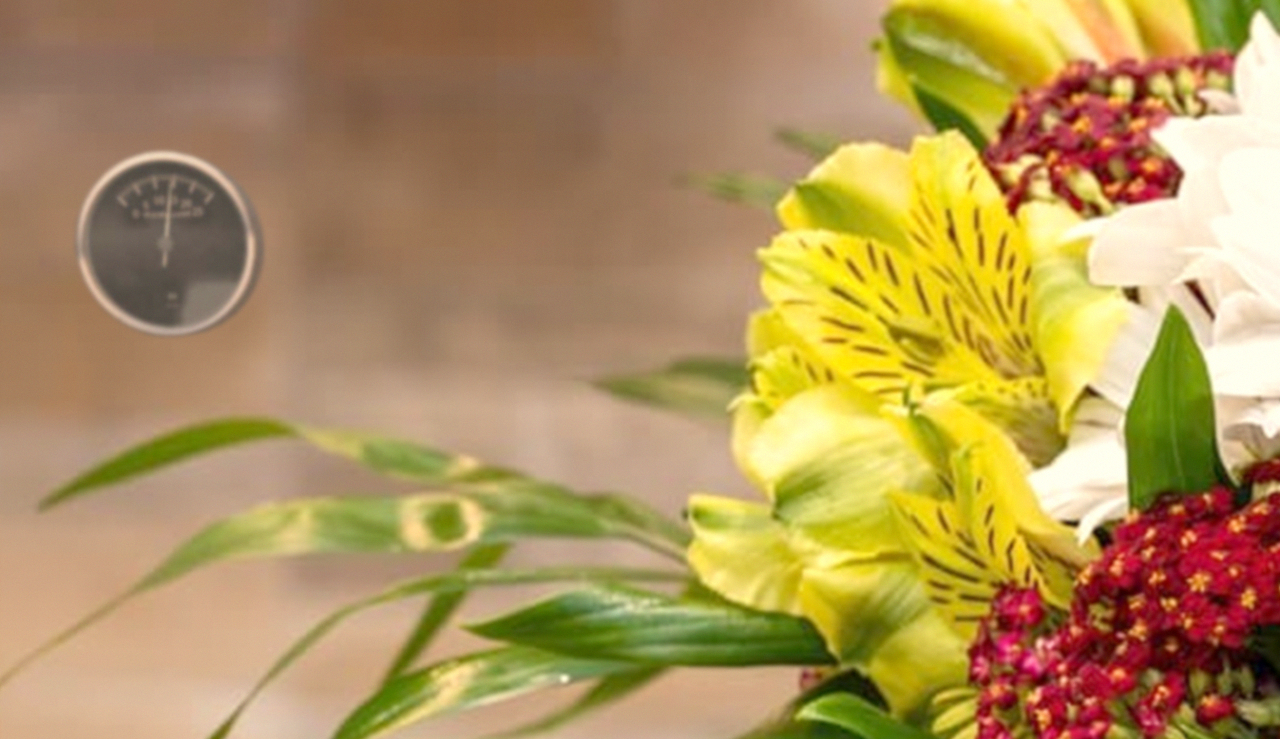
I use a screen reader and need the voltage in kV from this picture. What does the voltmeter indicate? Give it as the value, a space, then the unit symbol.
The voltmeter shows 15 kV
